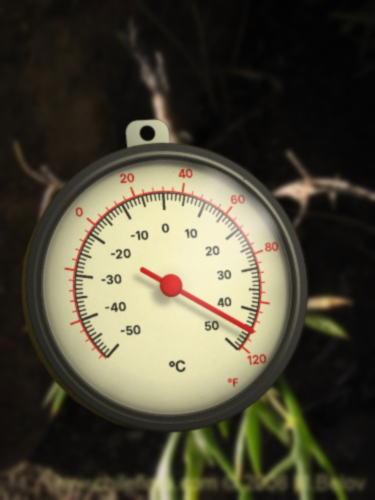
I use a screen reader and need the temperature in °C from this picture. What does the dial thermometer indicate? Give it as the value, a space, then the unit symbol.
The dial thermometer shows 45 °C
